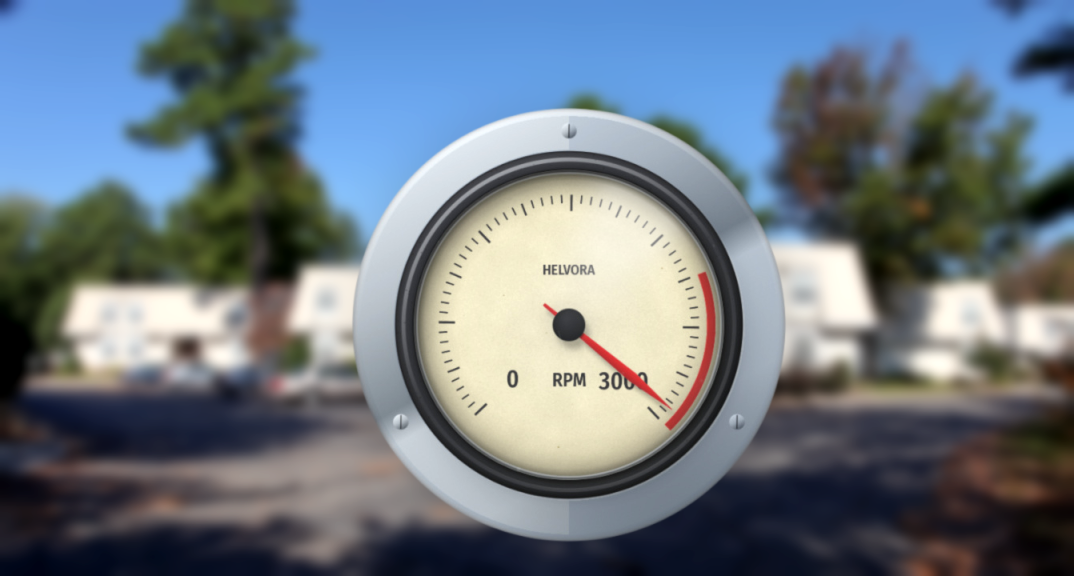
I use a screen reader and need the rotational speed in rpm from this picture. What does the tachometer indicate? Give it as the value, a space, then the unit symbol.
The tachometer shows 2925 rpm
